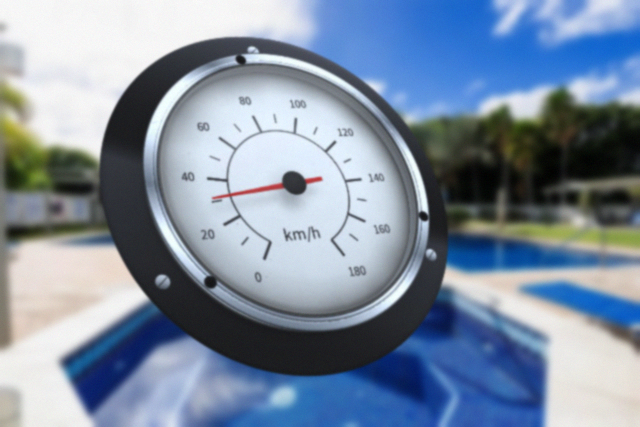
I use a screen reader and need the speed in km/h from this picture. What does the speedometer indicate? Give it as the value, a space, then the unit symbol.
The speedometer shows 30 km/h
